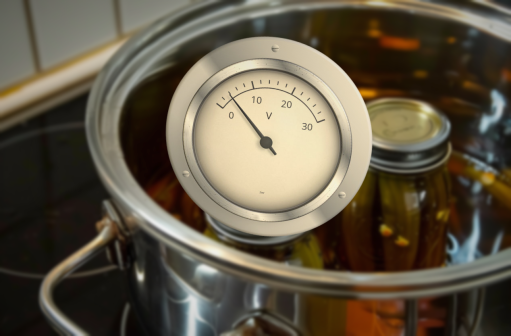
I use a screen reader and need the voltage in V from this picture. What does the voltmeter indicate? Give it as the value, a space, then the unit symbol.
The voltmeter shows 4 V
